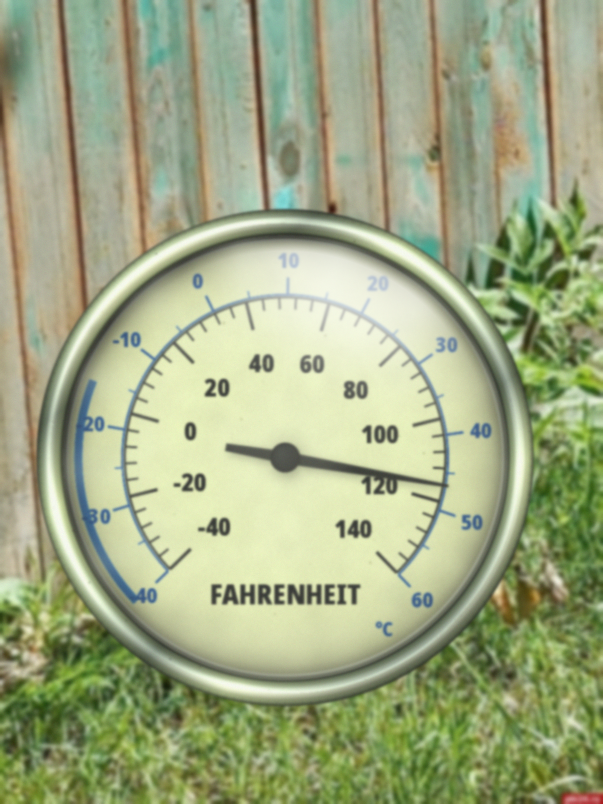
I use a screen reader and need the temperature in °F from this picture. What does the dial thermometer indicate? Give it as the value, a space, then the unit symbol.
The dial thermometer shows 116 °F
